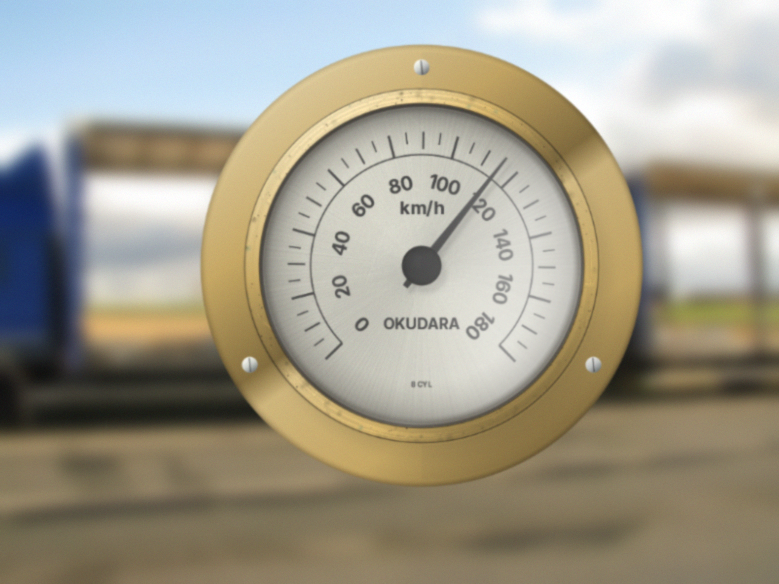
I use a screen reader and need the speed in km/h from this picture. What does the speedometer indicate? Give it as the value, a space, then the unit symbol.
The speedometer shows 115 km/h
